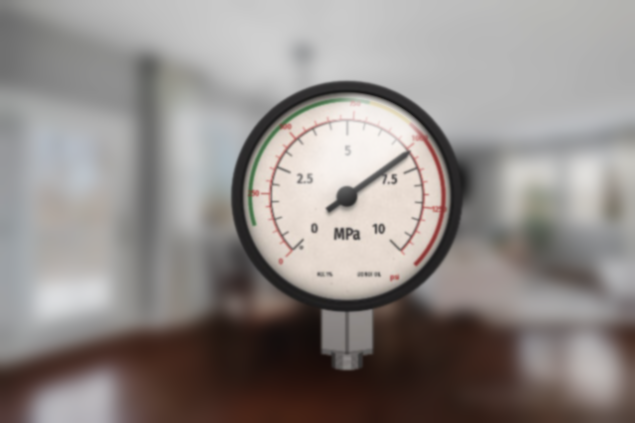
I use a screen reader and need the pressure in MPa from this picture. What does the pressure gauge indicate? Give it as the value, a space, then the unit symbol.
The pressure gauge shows 7 MPa
